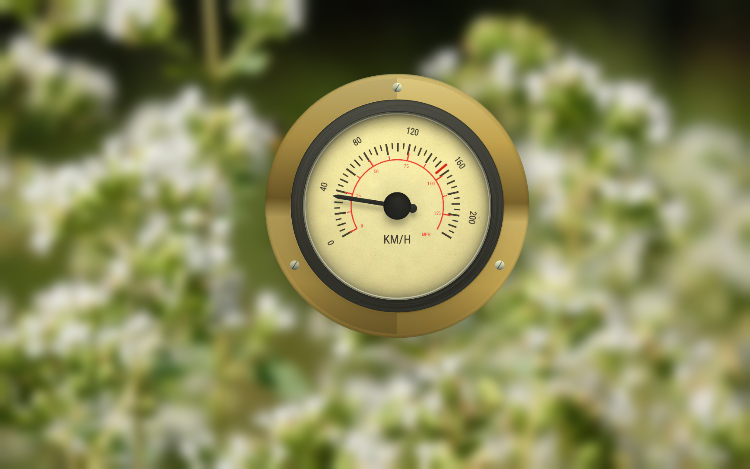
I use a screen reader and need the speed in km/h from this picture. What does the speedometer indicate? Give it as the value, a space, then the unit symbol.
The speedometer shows 35 km/h
